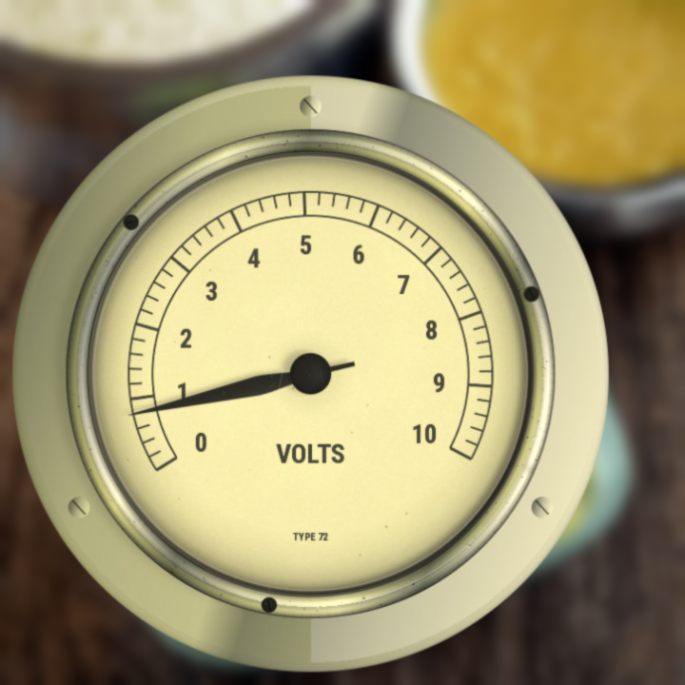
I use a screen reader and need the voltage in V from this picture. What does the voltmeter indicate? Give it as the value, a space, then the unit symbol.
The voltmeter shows 0.8 V
